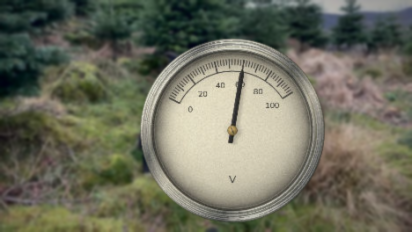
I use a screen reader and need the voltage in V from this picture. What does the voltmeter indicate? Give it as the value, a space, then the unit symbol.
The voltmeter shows 60 V
